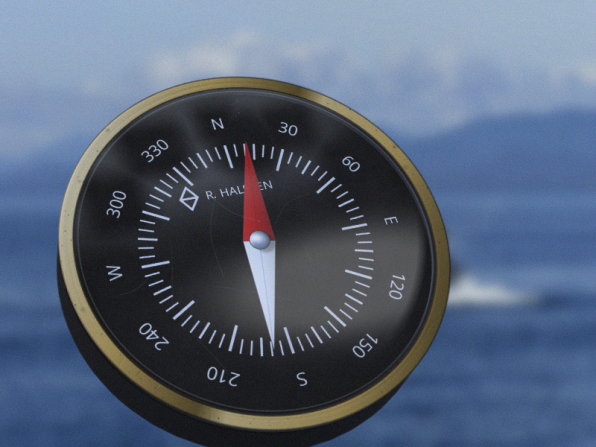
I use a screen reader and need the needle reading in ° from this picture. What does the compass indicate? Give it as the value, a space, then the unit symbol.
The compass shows 10 °
